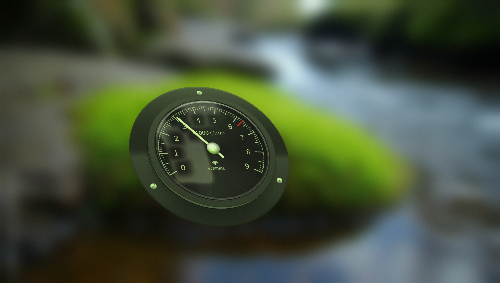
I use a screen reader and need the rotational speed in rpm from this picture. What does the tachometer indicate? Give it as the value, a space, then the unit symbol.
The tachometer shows 3000 rpm
